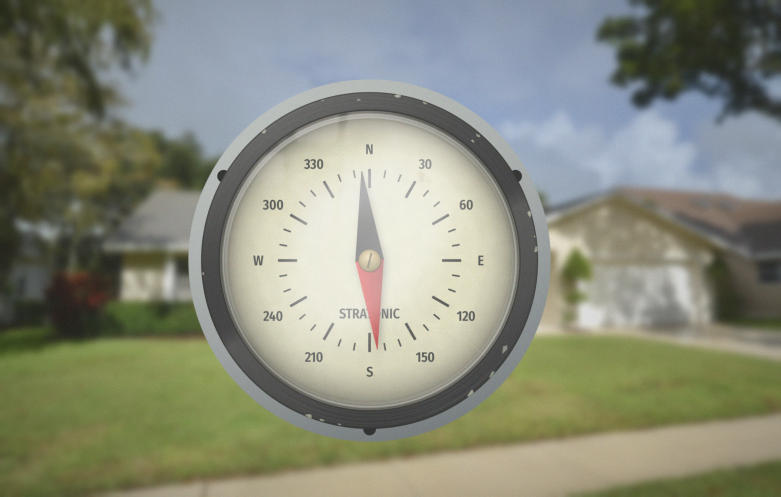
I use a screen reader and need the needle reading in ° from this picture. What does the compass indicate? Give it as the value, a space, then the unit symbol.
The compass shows 175 °
